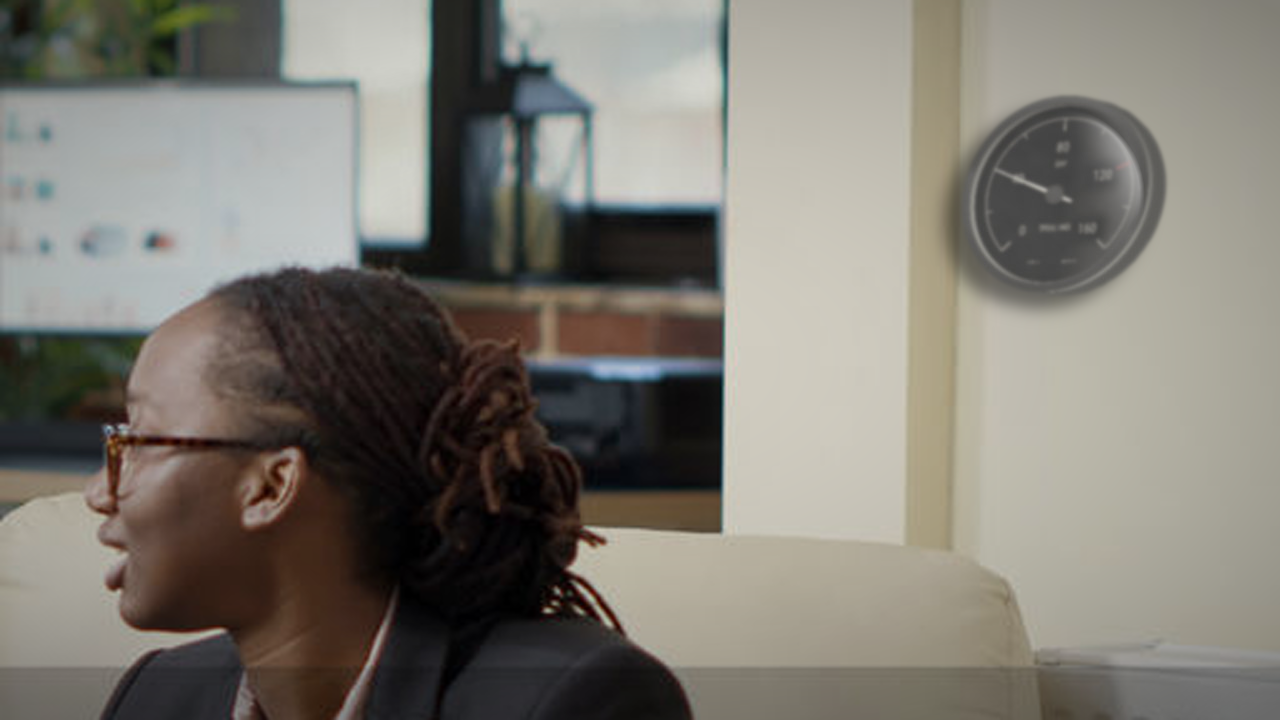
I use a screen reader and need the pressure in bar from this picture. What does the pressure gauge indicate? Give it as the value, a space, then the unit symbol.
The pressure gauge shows 40 bar
